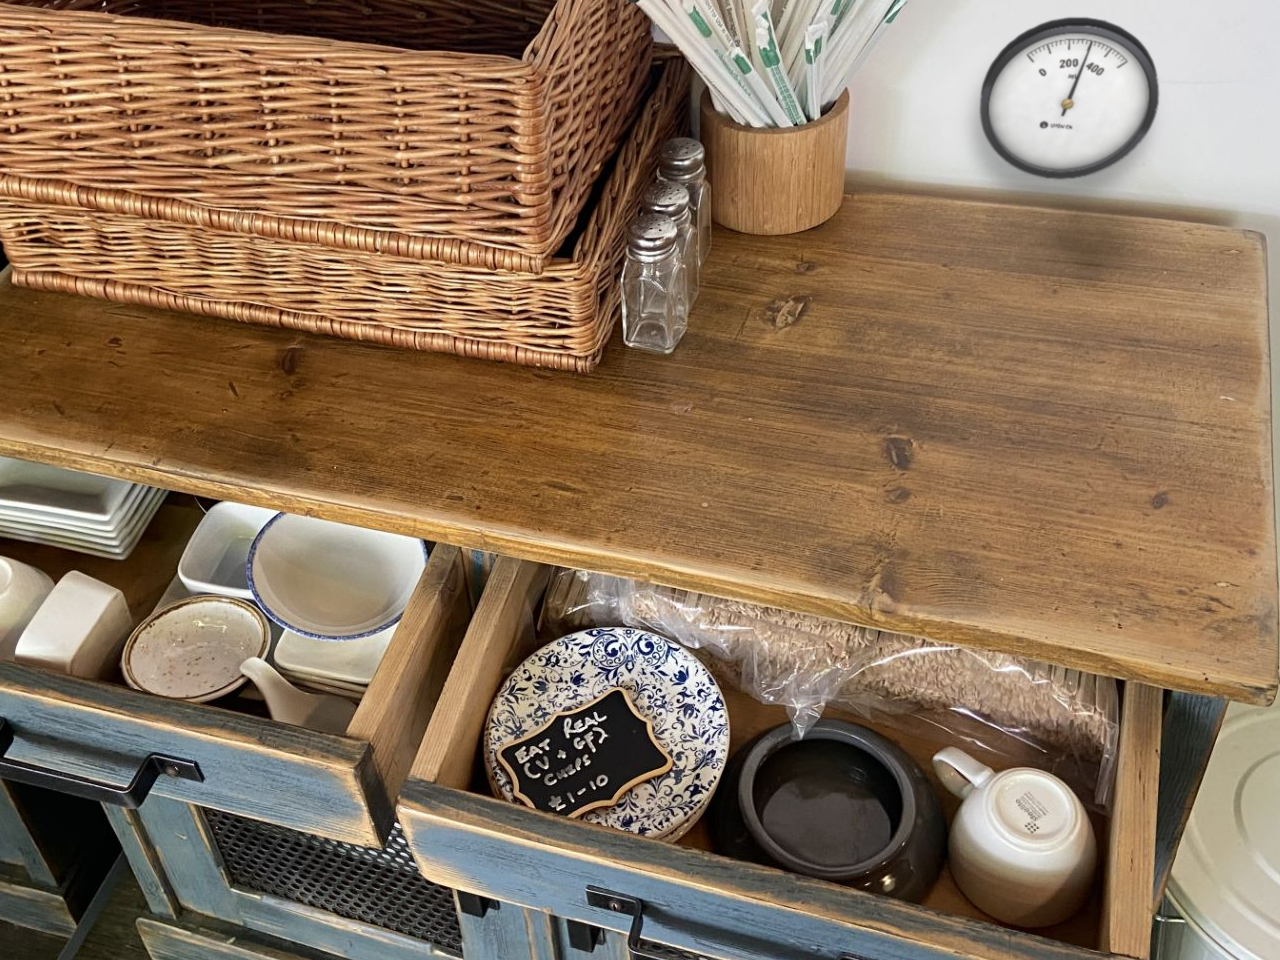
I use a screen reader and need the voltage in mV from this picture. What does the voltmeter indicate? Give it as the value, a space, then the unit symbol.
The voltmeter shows 300 mV
